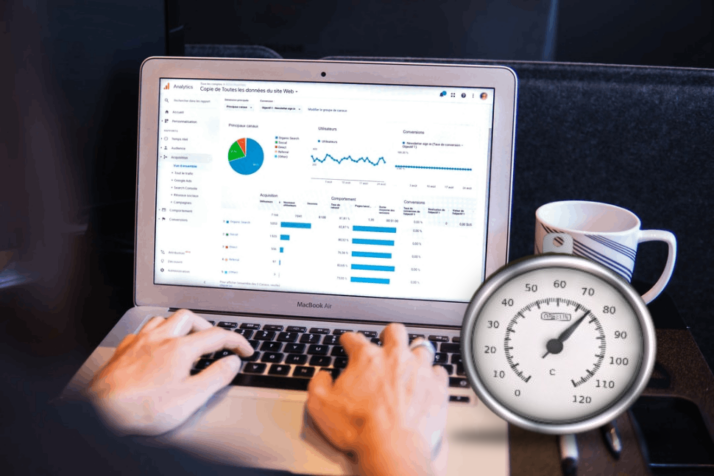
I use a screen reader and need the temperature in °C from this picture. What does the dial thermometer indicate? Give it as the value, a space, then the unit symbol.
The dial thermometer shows 75 °C
